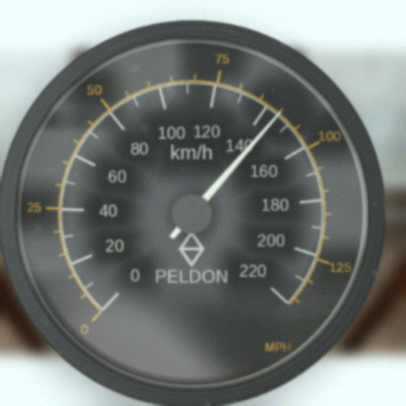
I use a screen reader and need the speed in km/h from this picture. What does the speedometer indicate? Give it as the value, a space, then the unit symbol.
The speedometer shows 145 km/h
